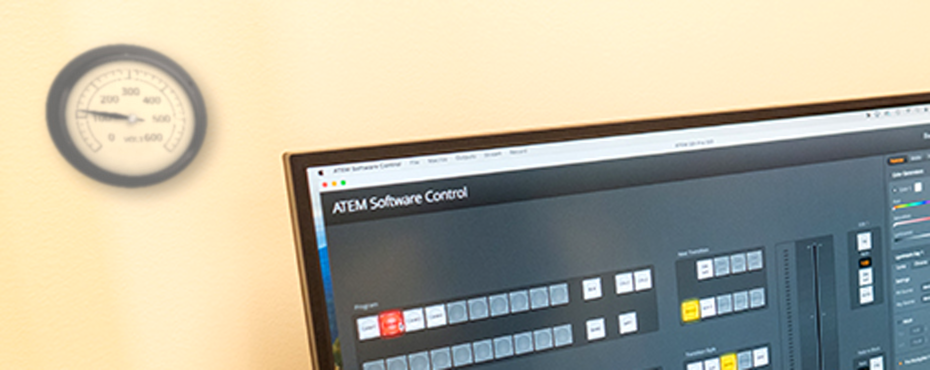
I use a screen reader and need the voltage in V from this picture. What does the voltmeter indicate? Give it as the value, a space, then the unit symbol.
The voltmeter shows 120 V
